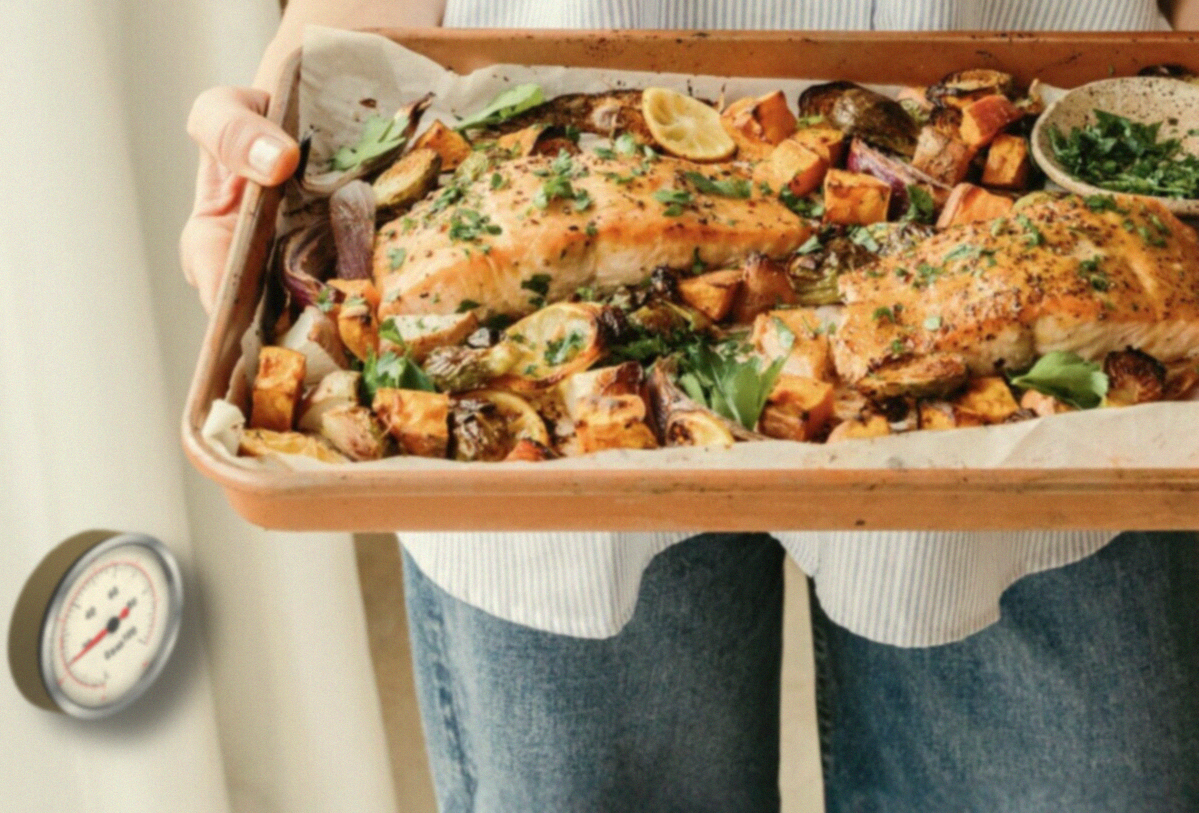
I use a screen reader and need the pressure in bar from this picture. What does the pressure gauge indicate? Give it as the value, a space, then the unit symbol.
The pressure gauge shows 20 bar
